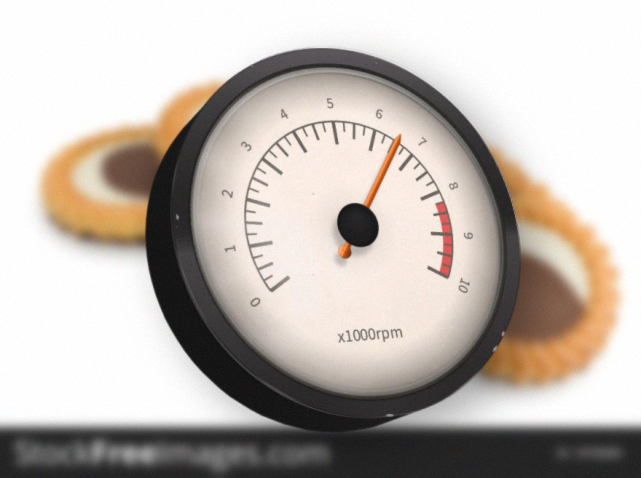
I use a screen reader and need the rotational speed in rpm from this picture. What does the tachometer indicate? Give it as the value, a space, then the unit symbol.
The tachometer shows 6500 rpm
